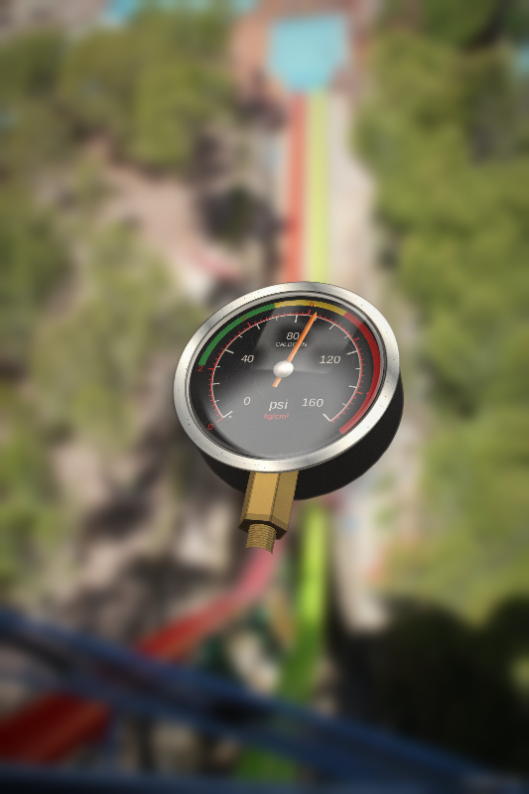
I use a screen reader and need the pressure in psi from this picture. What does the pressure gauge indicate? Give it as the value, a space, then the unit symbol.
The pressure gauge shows 90 psi
